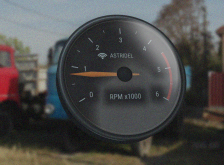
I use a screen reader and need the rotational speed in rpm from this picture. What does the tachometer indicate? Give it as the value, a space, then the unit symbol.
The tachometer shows 750 rpm
